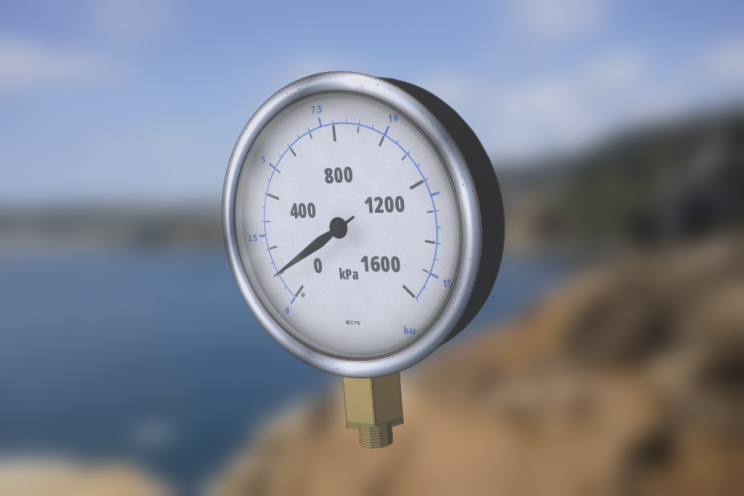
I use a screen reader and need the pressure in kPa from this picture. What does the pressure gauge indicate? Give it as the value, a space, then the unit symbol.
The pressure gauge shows 100 kPa
